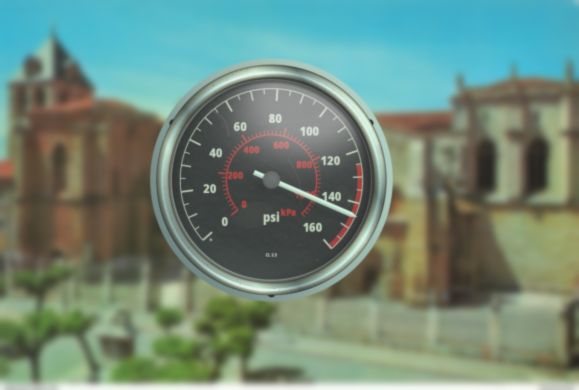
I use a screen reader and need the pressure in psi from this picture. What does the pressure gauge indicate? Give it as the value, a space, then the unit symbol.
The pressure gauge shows 145 psi
